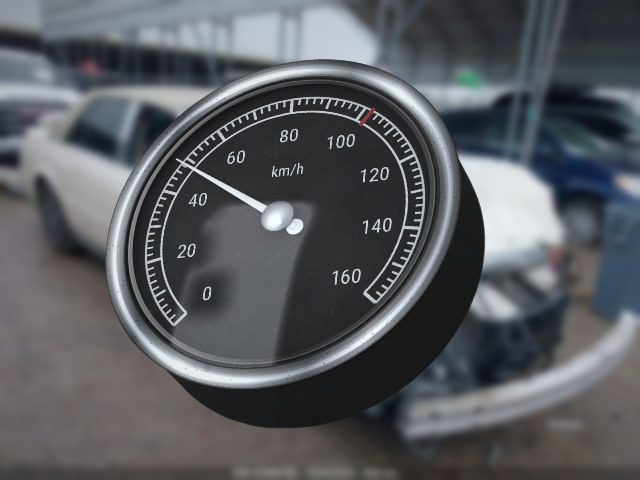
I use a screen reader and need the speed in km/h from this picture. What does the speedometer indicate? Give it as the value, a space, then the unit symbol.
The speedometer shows 48 km/h
